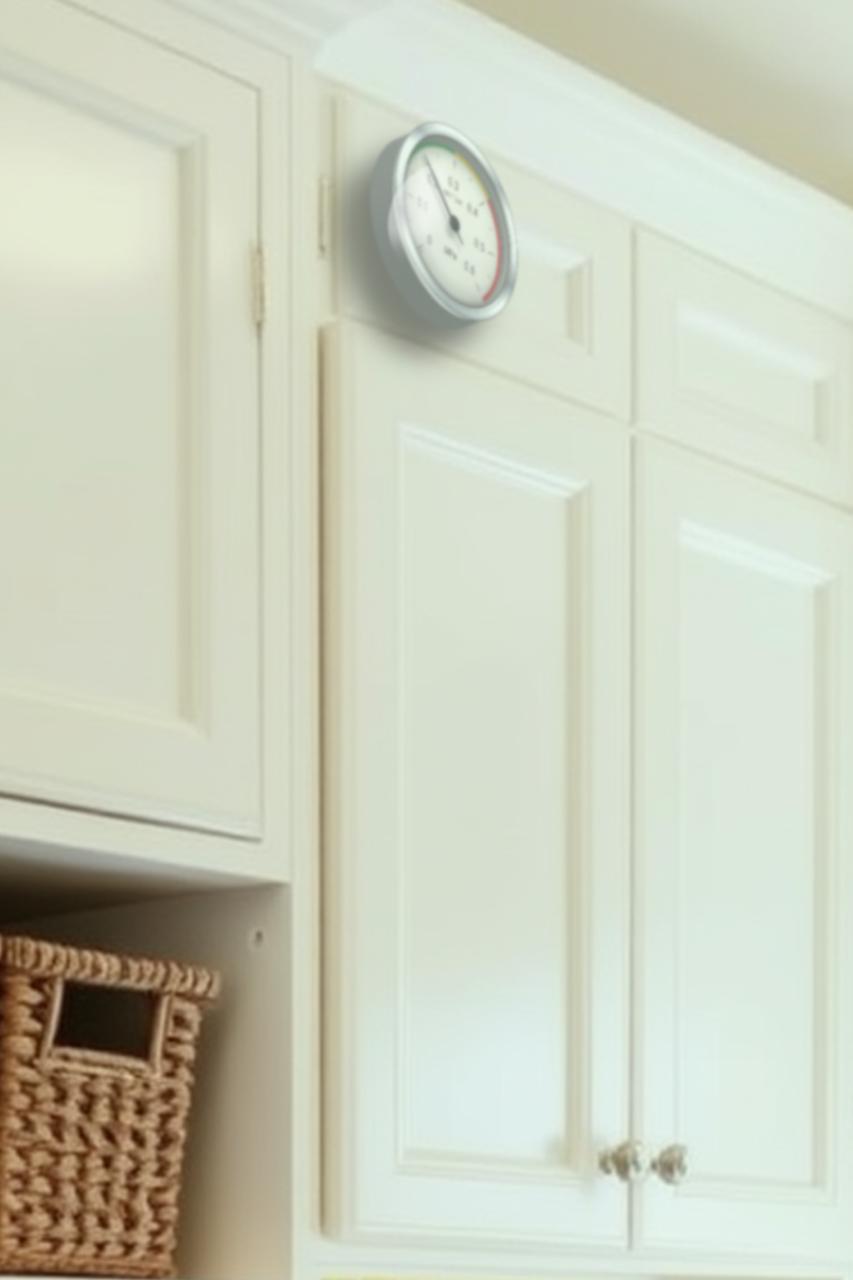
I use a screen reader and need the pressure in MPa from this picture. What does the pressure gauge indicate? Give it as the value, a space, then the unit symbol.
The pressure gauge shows 0.2 MPa
